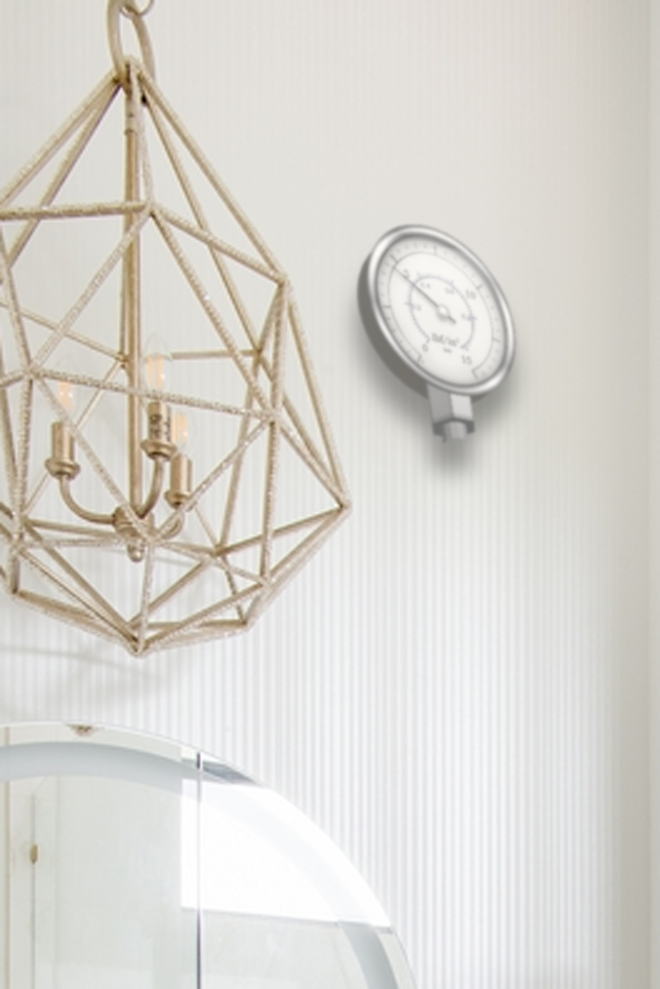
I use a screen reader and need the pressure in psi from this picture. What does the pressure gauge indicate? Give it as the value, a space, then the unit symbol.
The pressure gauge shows 4.5 psi
